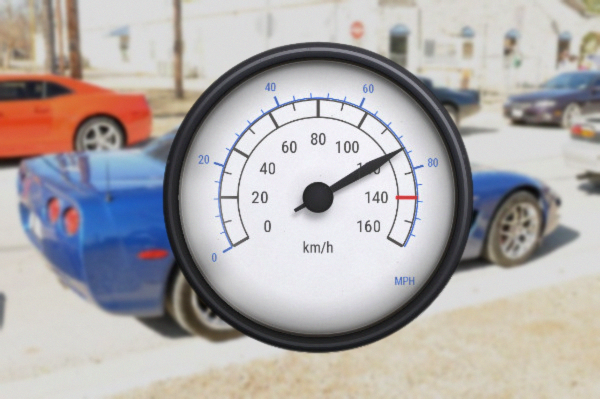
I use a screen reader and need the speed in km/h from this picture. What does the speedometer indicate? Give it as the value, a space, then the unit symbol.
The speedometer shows 120 km/h
